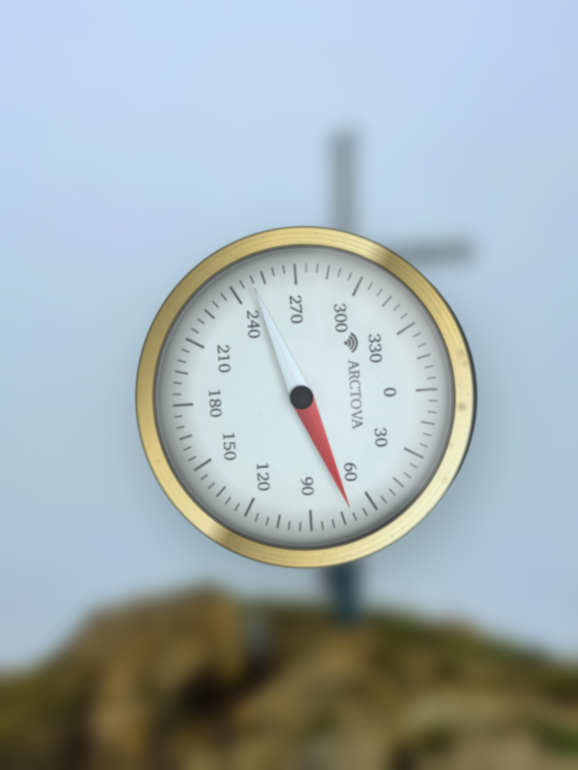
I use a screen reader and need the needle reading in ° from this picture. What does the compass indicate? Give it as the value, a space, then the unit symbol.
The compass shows 70 °
